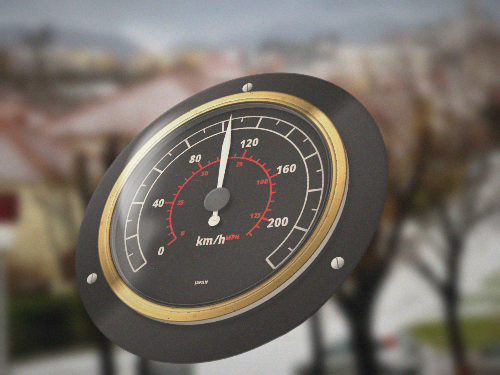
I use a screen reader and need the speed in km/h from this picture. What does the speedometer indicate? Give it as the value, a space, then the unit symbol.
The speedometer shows 105 km/h
